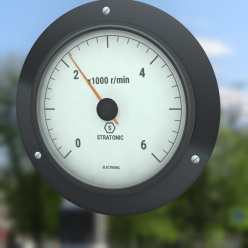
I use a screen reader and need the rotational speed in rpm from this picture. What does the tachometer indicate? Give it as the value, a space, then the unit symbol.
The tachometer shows 2200 rpm
